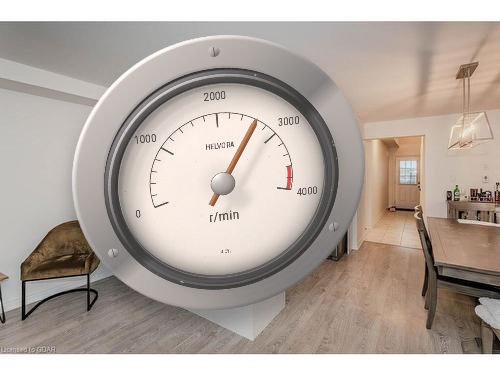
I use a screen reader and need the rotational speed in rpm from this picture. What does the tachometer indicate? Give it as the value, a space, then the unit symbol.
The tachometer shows 2600 rpm
